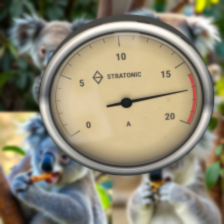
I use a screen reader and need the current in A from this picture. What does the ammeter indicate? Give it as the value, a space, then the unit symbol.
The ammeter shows 17 A
